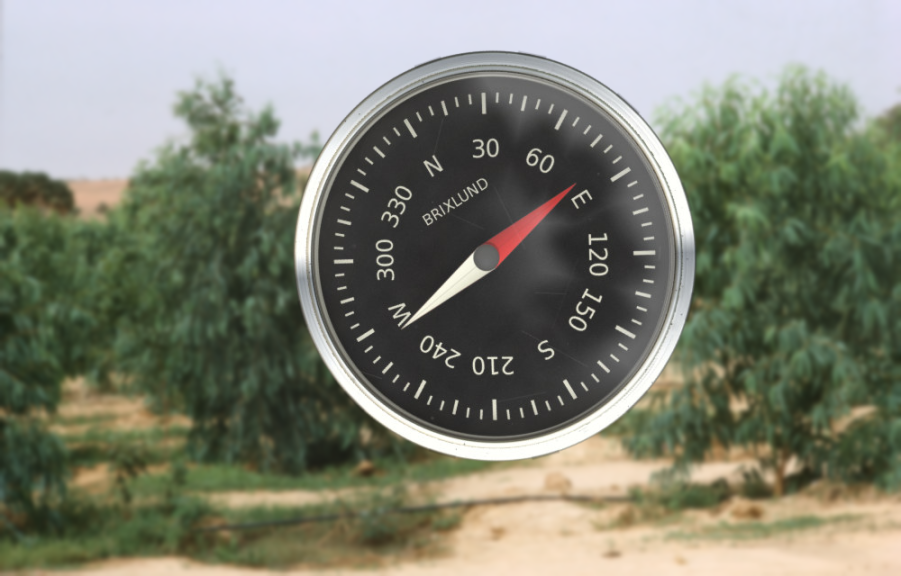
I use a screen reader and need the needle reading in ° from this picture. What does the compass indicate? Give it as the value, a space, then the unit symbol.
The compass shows 82.5 °
